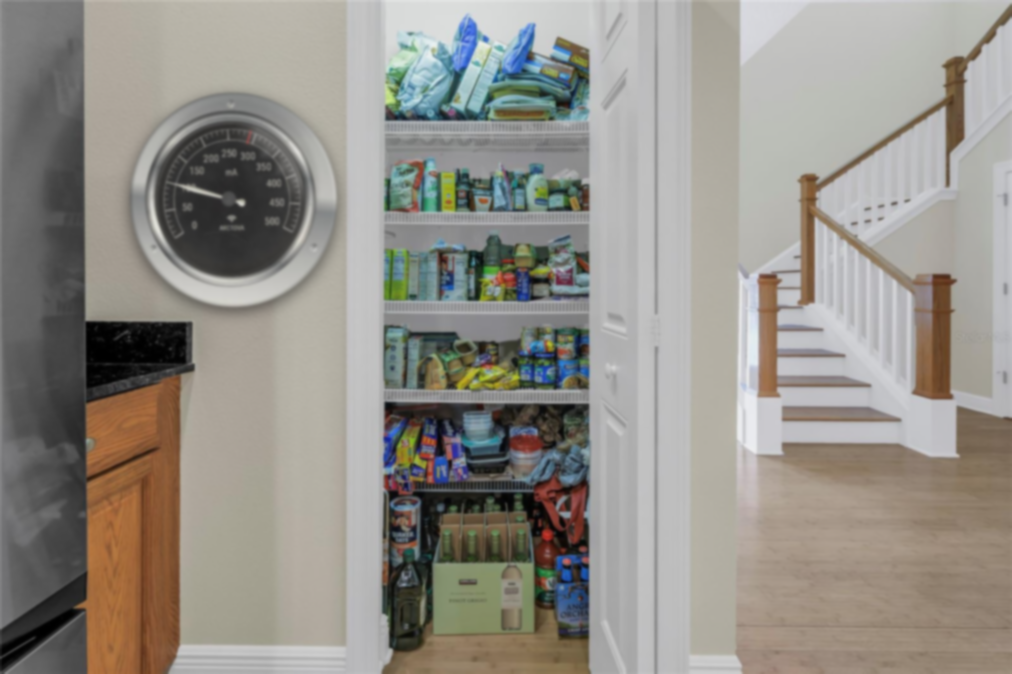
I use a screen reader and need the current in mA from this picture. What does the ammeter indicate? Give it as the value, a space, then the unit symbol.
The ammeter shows 100 mA
